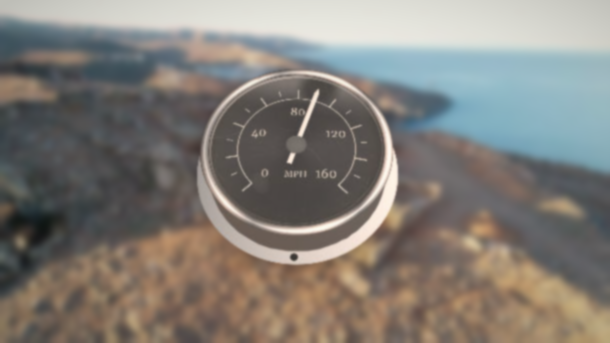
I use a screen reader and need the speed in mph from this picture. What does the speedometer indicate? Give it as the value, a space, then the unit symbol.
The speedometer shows 90 mph
